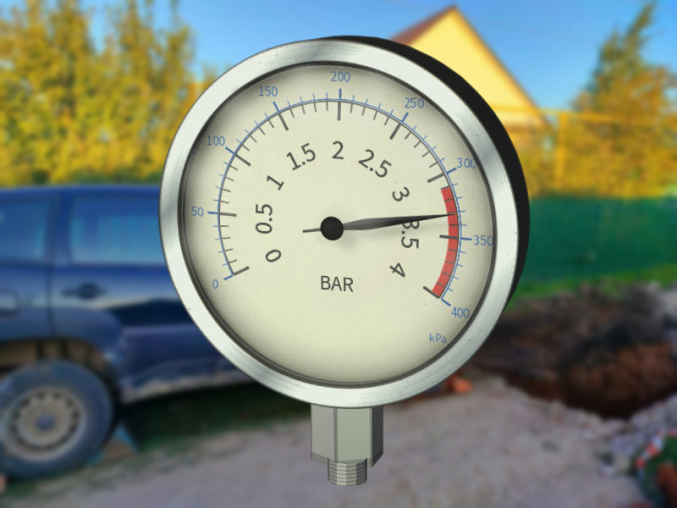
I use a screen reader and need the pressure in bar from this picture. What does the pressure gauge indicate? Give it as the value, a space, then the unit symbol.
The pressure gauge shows 3.3 bar
